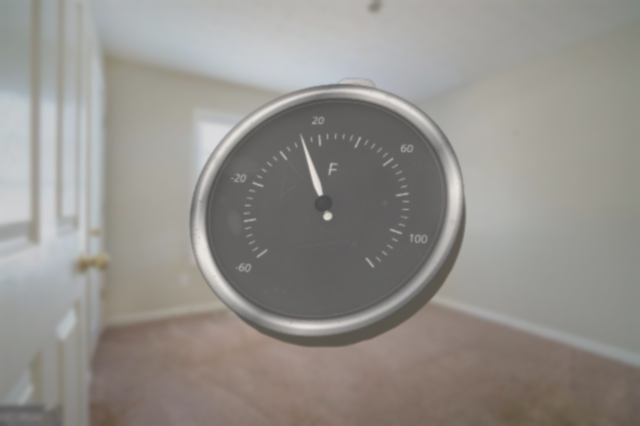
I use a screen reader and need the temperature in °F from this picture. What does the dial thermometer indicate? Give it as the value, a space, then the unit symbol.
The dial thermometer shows 12 °F
